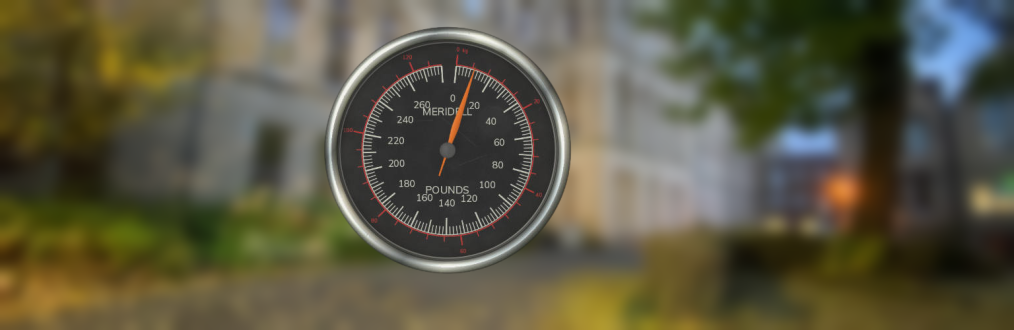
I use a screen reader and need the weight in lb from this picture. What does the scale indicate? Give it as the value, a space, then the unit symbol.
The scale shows 10 lb
